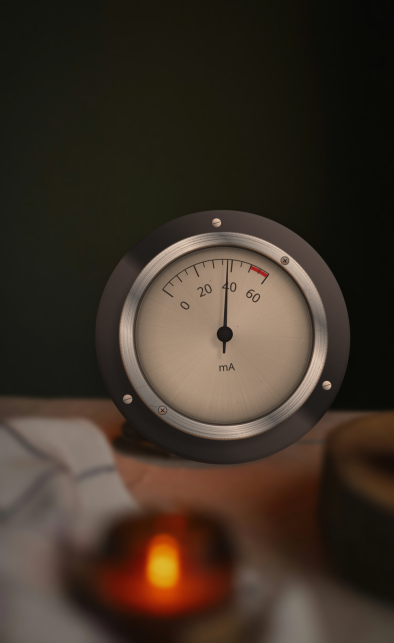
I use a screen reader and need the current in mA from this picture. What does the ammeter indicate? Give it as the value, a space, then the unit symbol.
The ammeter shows 37.5 mA
